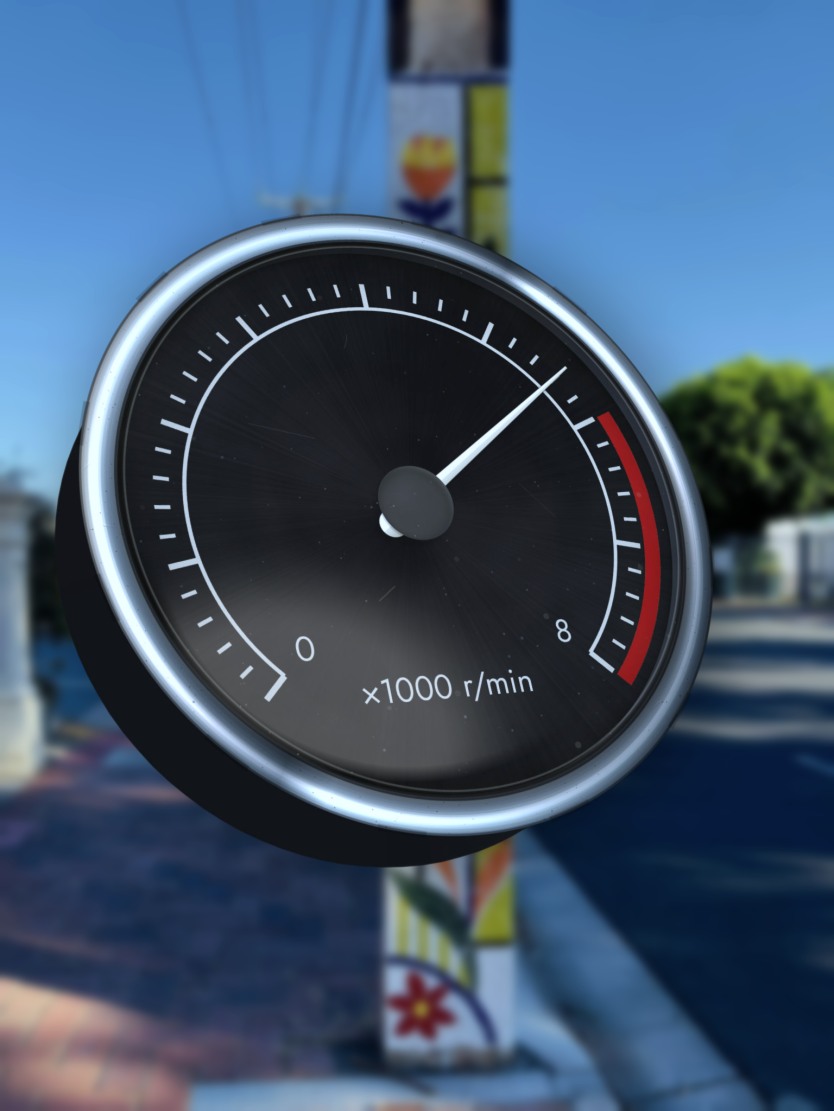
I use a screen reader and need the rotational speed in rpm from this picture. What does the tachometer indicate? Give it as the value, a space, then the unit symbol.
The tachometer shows 5600 rpm
